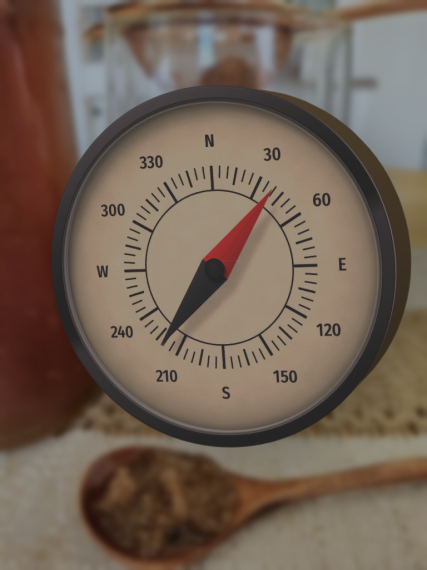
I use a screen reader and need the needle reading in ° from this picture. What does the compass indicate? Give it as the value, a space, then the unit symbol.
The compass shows 40 °
